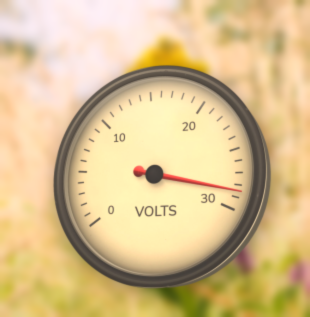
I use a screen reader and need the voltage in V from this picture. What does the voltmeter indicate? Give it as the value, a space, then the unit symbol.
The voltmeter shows 28.5 V
